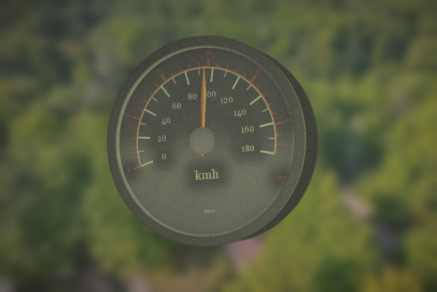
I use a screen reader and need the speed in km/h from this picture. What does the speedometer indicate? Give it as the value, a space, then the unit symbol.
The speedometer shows 95 km/h
